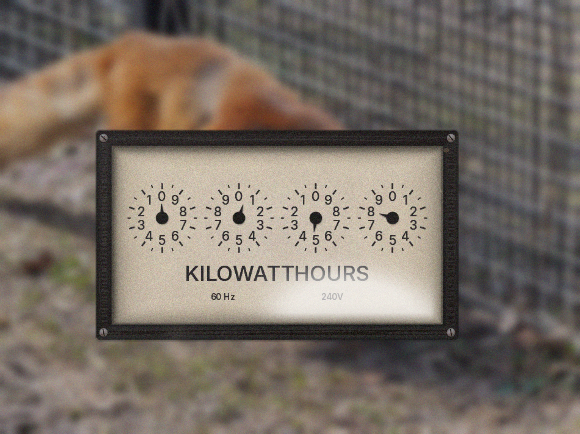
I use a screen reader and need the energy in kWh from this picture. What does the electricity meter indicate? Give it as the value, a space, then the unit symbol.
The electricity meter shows 48 kWh
